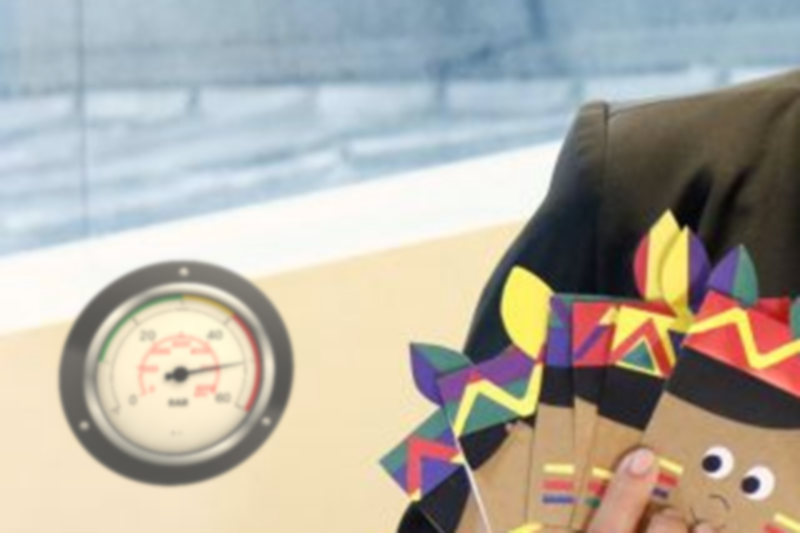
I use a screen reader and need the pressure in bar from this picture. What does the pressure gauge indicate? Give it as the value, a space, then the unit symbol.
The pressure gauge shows 50 bar
